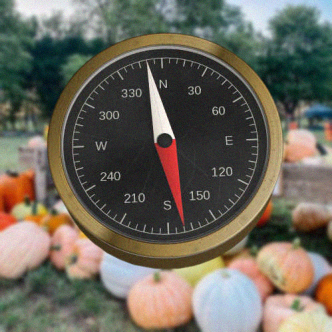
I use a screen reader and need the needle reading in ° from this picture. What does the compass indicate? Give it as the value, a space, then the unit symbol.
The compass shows 170 °
